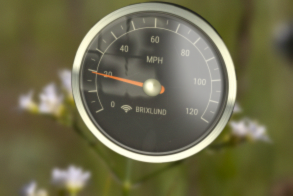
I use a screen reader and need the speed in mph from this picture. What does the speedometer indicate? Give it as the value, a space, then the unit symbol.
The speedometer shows 20 mph
